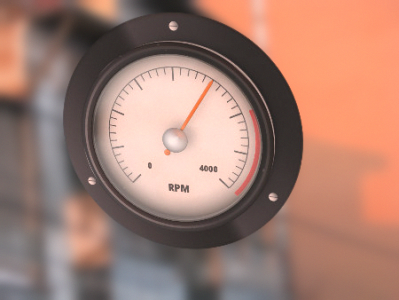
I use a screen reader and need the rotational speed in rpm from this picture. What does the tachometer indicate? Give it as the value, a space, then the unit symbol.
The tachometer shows 2500 rpm
